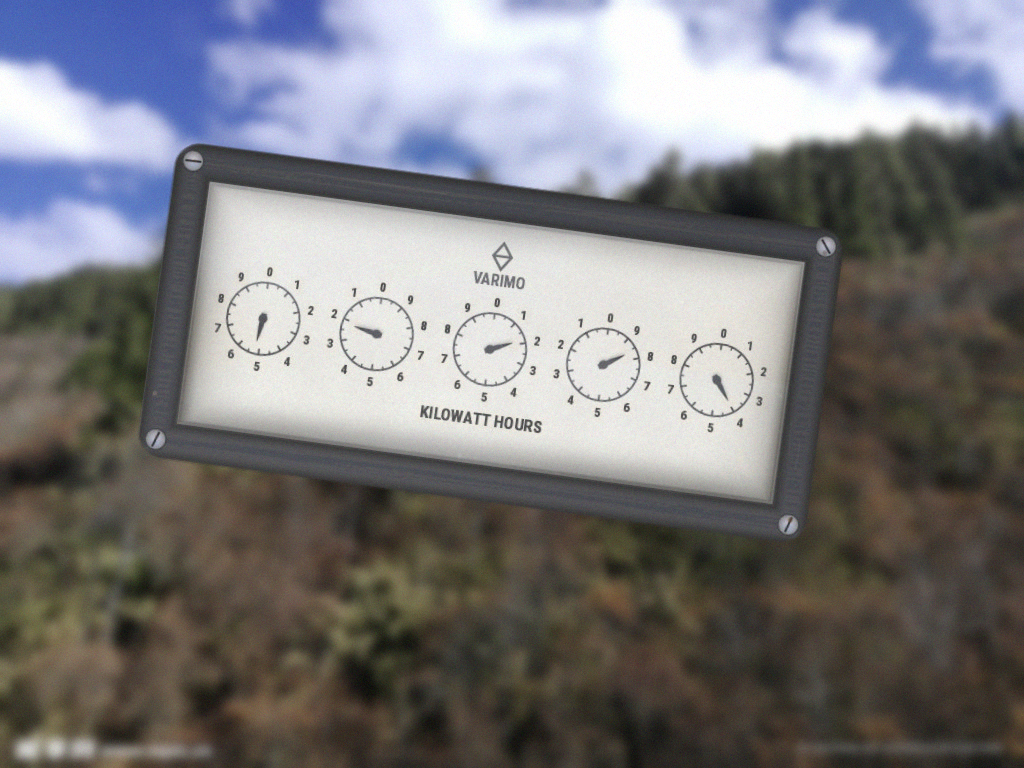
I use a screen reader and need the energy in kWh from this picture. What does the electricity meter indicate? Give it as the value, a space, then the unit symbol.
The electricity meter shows 52184 kWh
